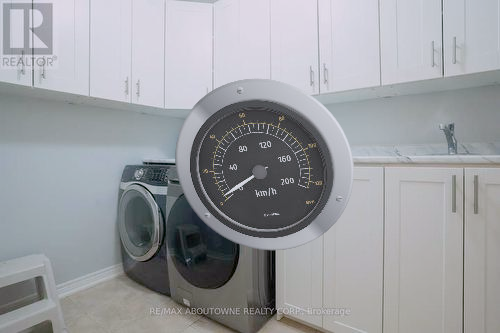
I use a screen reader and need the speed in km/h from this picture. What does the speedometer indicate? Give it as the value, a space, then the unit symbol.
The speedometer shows 5 km/h
